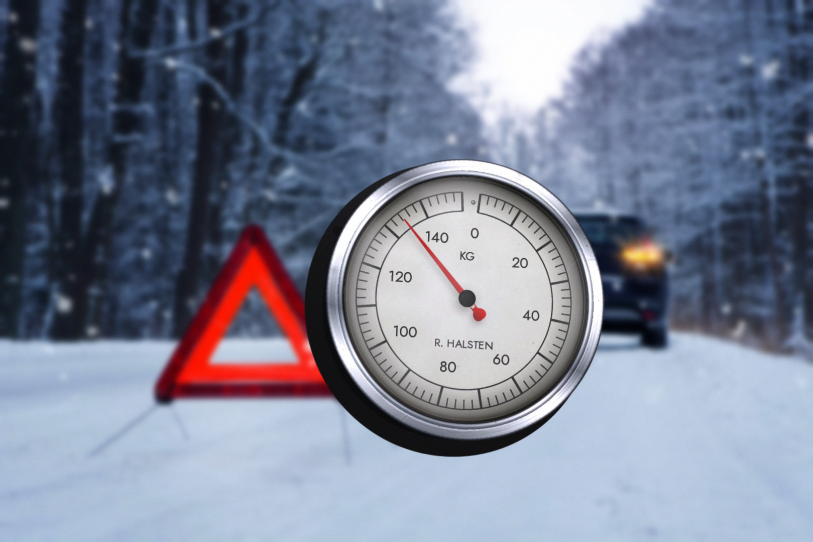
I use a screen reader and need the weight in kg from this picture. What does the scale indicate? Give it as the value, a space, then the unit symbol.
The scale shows 134 kg
